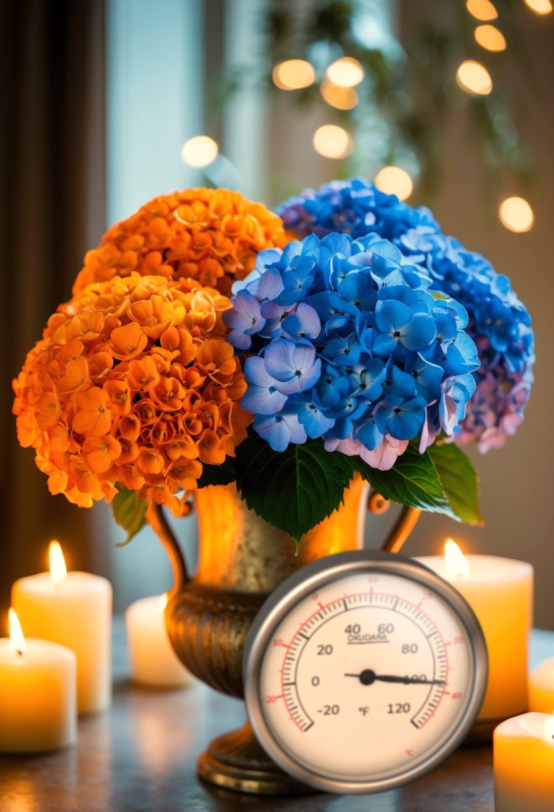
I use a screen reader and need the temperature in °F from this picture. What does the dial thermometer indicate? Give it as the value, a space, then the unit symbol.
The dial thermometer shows 100 °F
